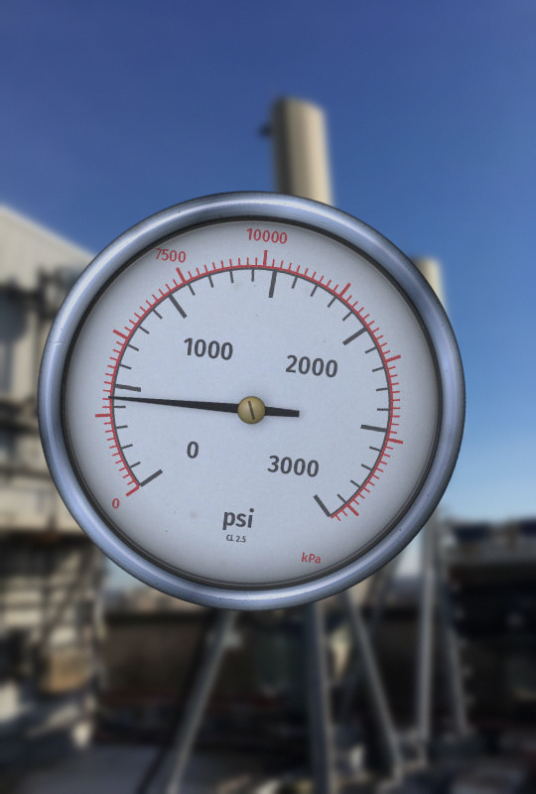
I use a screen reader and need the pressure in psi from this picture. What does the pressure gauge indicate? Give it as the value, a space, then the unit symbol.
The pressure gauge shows 450 psi
